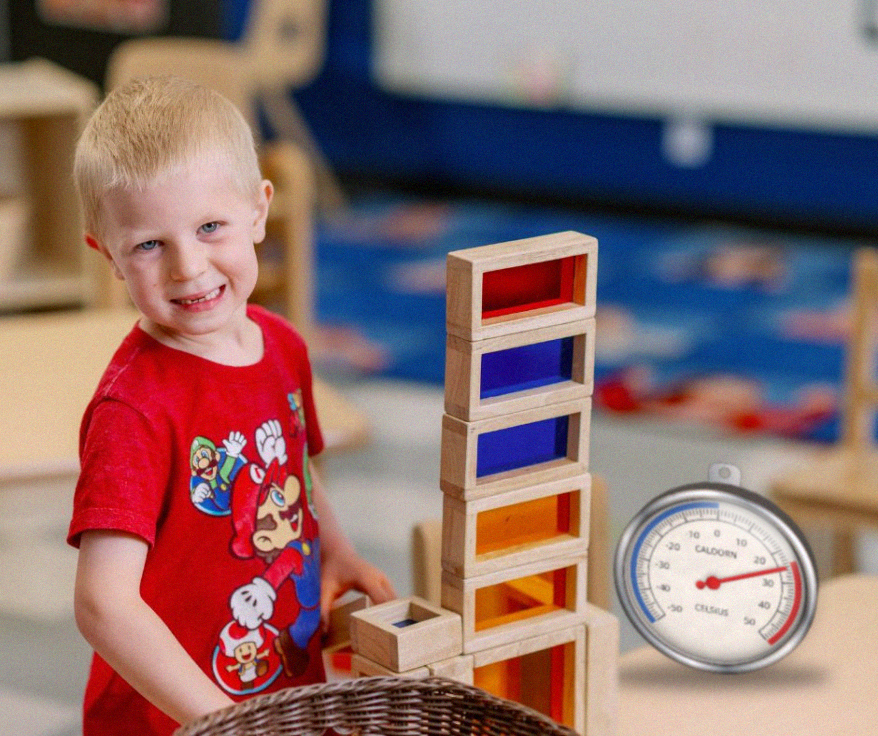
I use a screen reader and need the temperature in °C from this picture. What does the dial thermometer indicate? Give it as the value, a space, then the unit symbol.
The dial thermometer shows 25 °C
